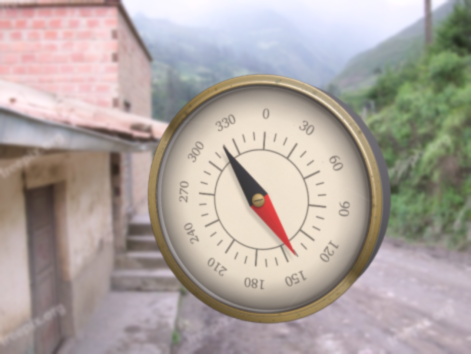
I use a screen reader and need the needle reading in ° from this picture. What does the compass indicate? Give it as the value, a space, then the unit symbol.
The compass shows 140 °
